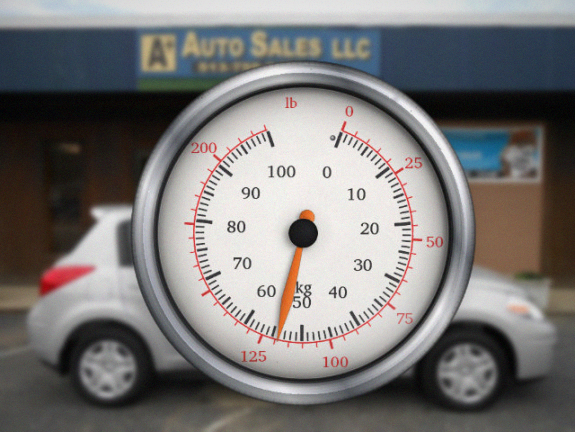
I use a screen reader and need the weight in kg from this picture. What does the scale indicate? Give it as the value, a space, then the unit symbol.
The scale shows 54 kg
